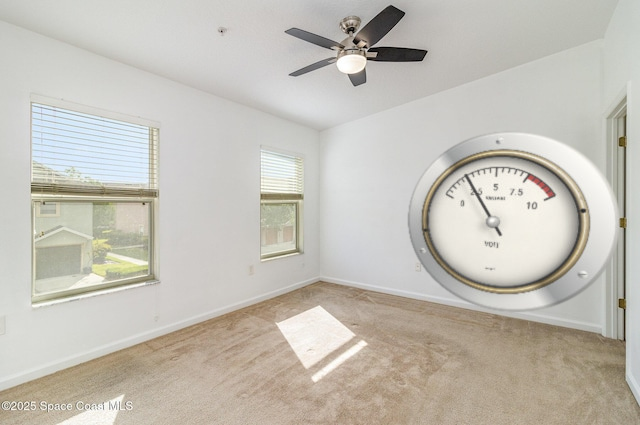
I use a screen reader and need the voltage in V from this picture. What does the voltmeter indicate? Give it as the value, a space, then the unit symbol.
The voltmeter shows 2.5 V
